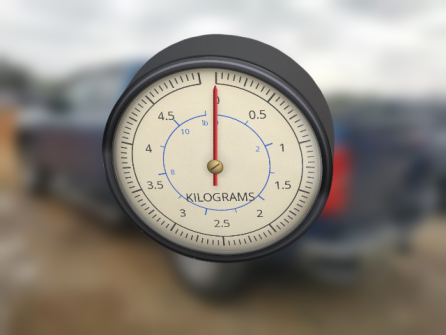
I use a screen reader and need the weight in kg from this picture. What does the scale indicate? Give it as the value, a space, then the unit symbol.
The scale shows 0 kg
